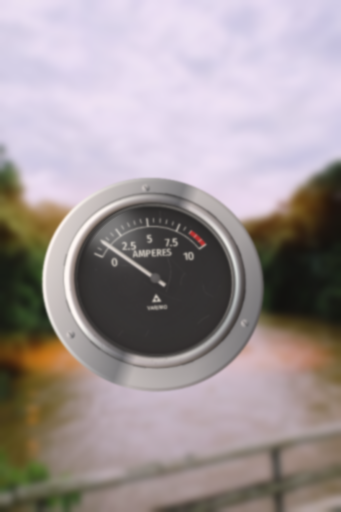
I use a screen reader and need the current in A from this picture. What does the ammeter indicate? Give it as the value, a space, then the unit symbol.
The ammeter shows 1 A
